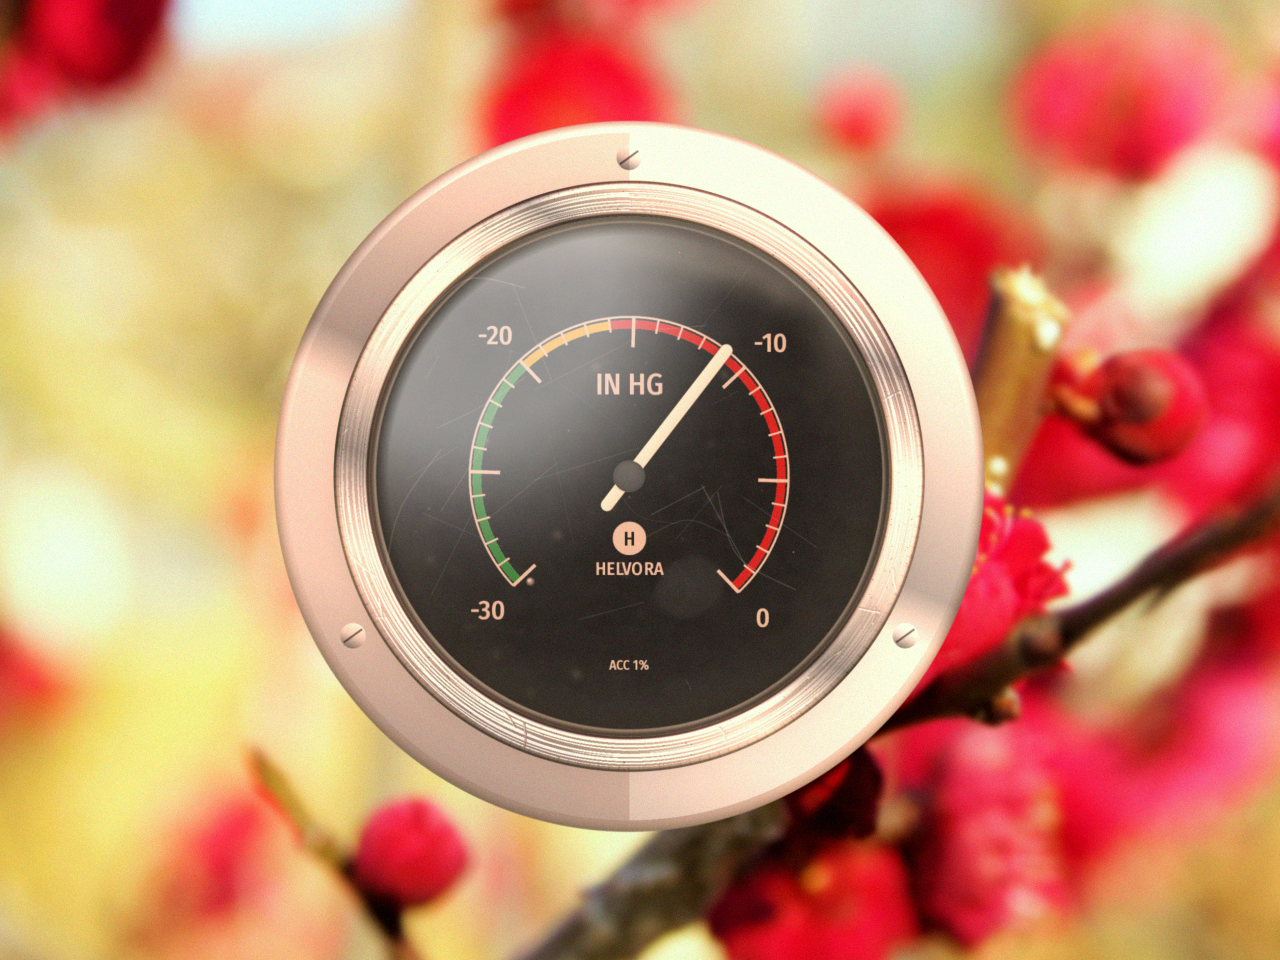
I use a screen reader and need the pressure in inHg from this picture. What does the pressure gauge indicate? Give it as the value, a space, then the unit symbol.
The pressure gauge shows -11 inHg
